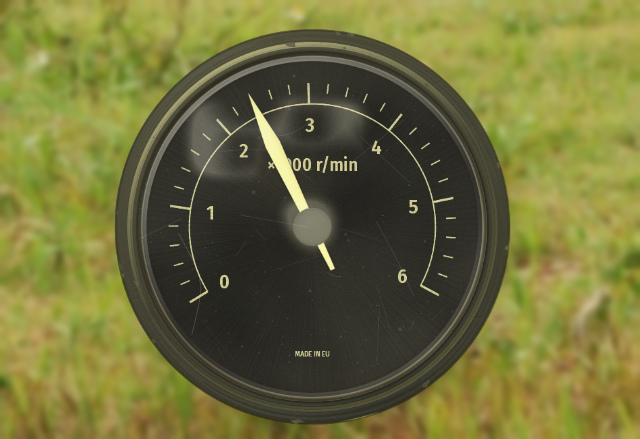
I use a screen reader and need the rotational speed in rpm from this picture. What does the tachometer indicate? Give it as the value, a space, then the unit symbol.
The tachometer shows 2400 rpm
